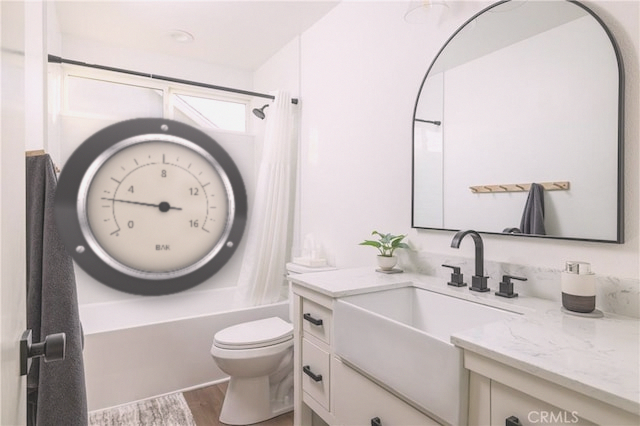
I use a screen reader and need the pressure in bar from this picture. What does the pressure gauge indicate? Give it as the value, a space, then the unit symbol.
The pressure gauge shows 2.5 bar
